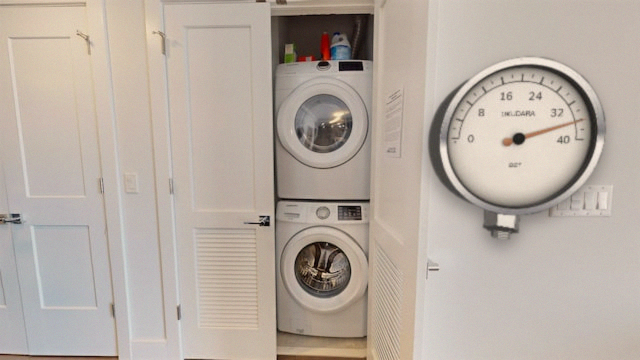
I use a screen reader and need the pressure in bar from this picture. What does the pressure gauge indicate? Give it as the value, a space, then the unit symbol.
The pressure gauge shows 36 bar
